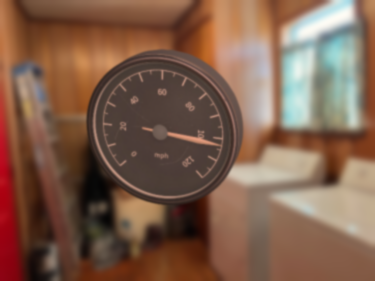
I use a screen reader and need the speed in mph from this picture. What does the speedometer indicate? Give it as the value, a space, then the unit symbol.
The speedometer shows 102.5 mph
